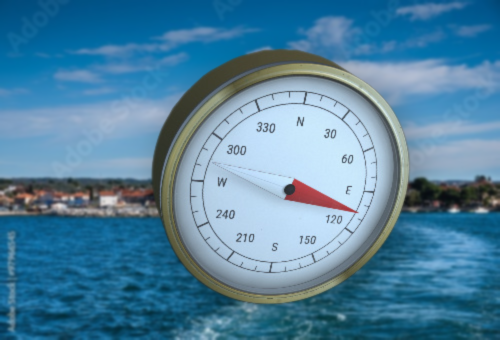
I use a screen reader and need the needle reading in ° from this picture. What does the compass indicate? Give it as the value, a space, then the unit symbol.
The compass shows 105 °
